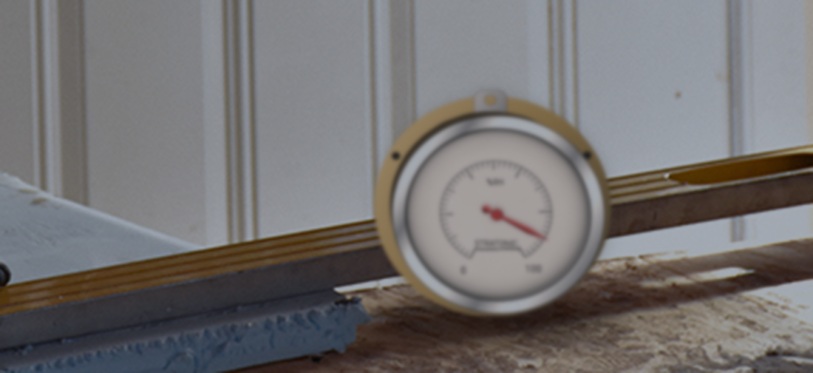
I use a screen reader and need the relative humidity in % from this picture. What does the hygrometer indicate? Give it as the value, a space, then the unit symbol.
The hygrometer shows 90 %
